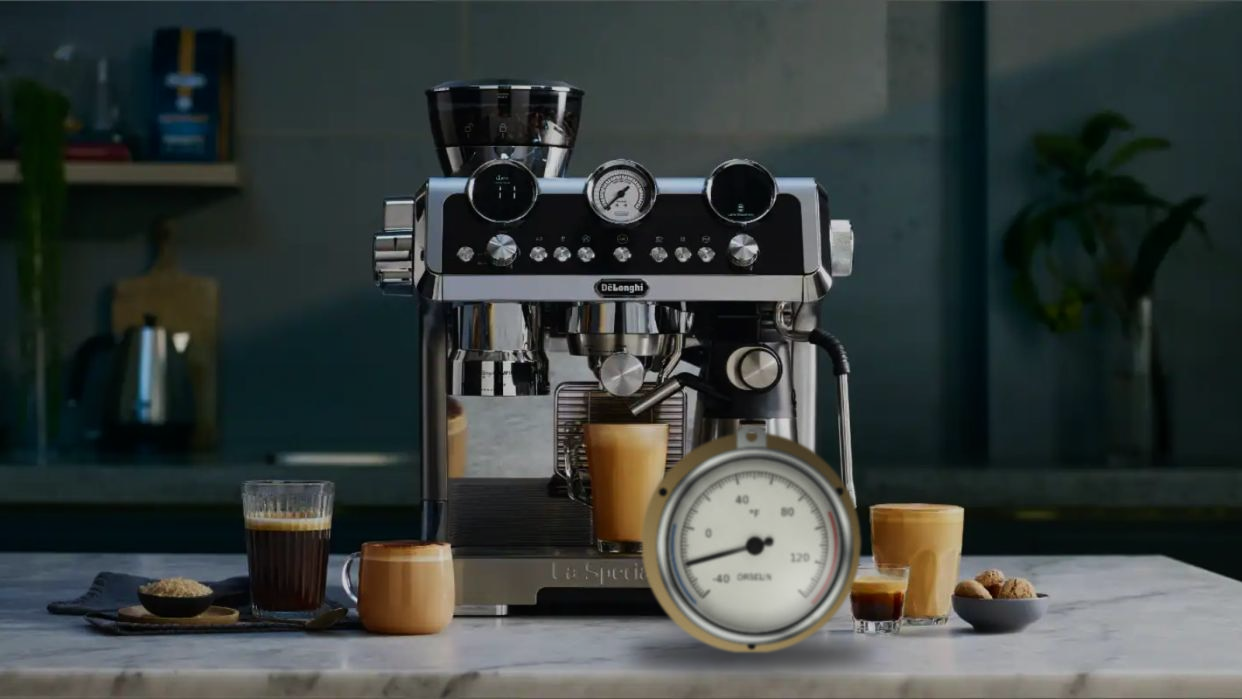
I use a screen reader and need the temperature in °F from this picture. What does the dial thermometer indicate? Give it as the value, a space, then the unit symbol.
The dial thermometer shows -20 °F
